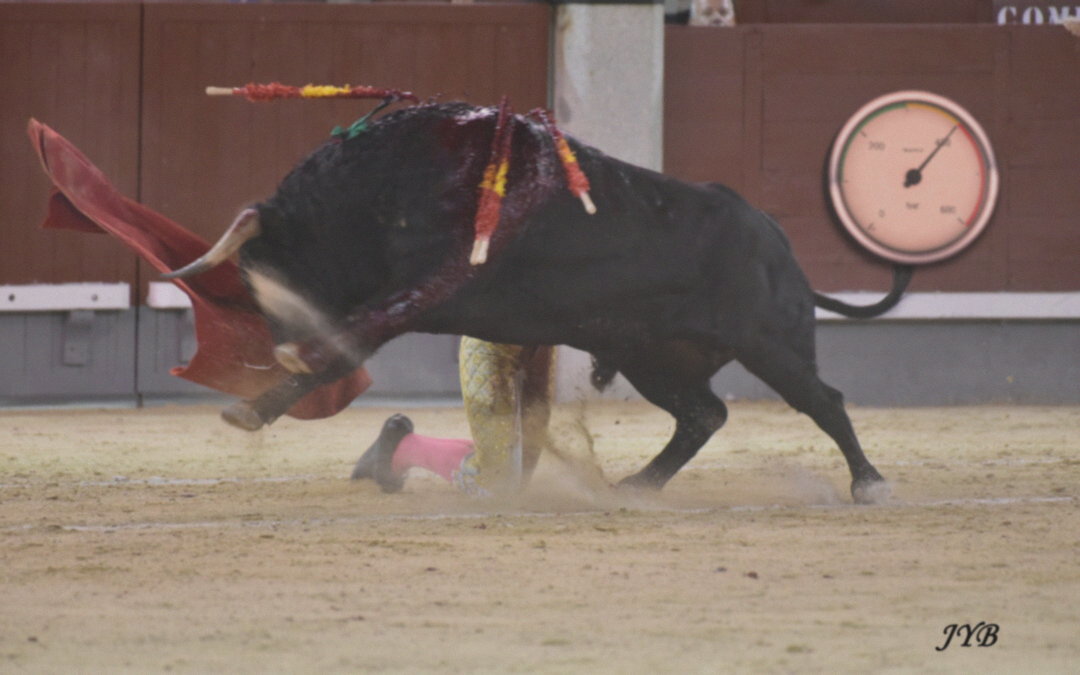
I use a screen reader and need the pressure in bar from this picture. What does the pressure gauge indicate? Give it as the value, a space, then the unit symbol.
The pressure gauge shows 400 bar
